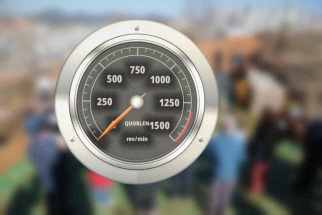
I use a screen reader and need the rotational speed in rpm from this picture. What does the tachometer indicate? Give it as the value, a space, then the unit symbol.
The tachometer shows 0 rpm
